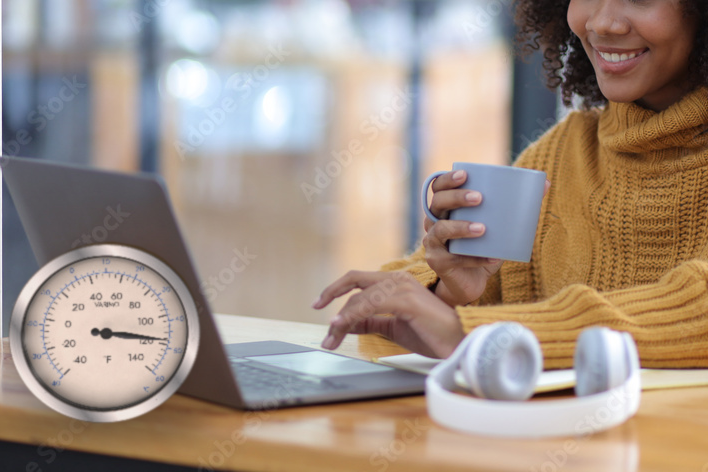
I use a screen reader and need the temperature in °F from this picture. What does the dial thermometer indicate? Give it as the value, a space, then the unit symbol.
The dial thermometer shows 116 °F
